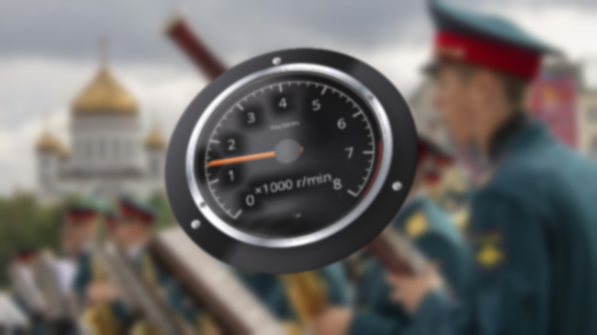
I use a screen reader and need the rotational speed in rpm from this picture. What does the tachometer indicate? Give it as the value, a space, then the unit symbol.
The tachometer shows 1400 rpm
